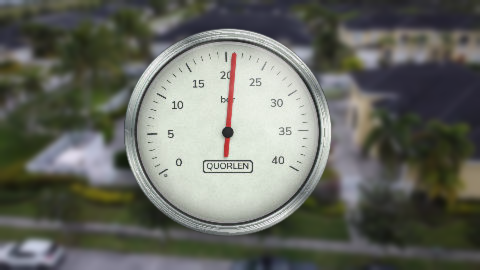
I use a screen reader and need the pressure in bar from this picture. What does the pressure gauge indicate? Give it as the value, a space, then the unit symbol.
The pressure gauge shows 21 bar
